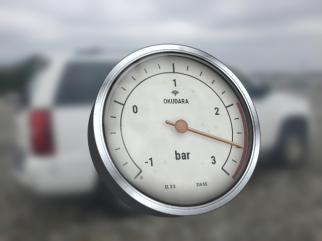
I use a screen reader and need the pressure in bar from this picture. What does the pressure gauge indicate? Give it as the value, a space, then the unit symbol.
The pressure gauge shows 2.6 bar
